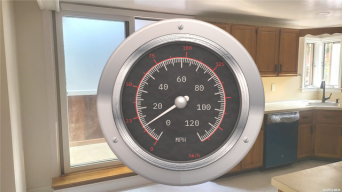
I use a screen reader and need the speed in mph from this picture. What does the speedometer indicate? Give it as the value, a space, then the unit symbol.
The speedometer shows 10 mph
